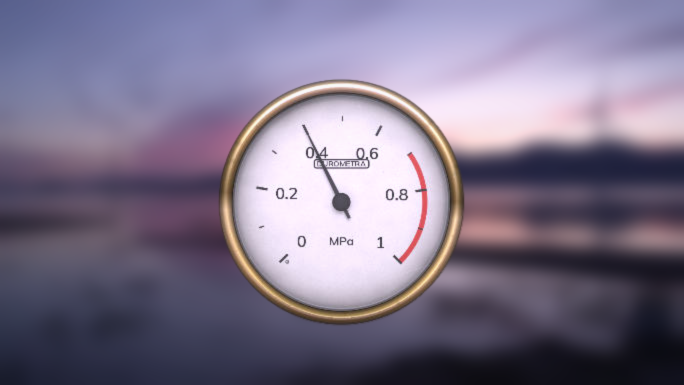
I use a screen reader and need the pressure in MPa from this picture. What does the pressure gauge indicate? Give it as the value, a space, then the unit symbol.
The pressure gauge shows 0.4 MPa
